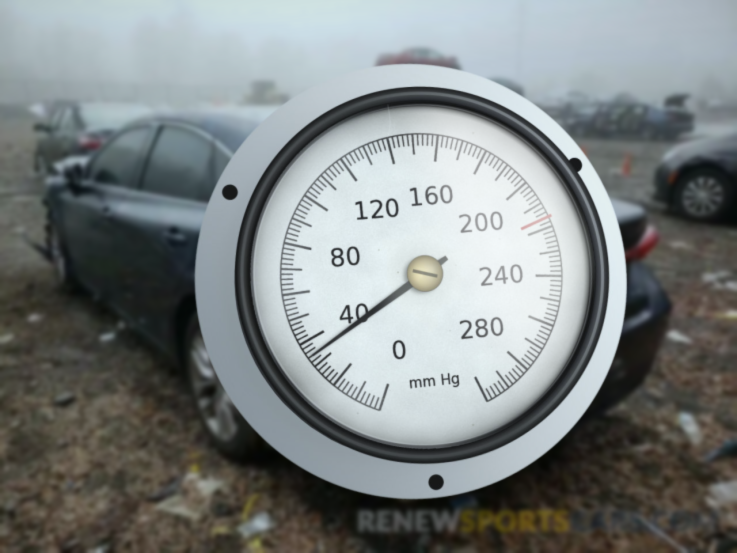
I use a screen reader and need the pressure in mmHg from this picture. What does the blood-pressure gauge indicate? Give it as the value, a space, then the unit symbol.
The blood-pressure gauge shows 34 mmHg
